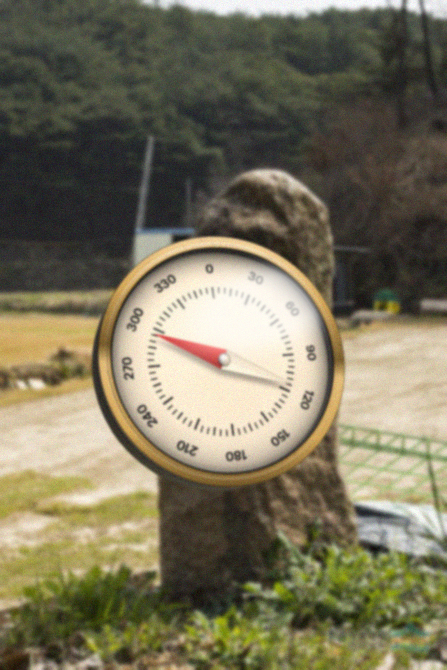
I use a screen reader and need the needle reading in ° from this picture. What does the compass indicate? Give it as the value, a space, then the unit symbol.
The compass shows 295 °
